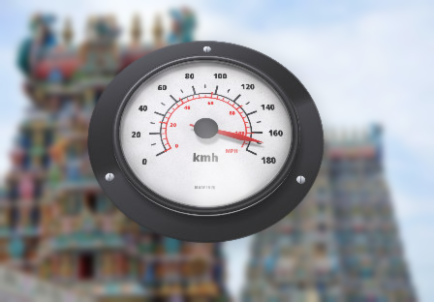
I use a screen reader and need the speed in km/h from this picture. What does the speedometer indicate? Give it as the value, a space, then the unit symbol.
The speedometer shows 170 km/h
